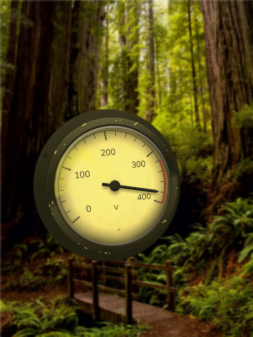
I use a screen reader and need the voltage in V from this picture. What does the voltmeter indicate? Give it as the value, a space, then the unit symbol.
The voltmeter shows 380 V
